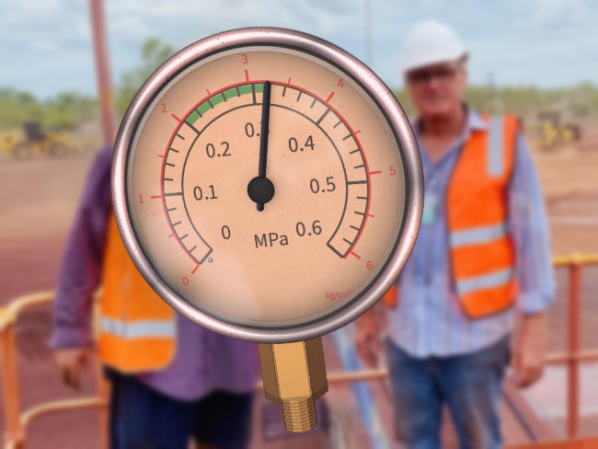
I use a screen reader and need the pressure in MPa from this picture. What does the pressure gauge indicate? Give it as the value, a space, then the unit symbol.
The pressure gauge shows 0.32 MPa
